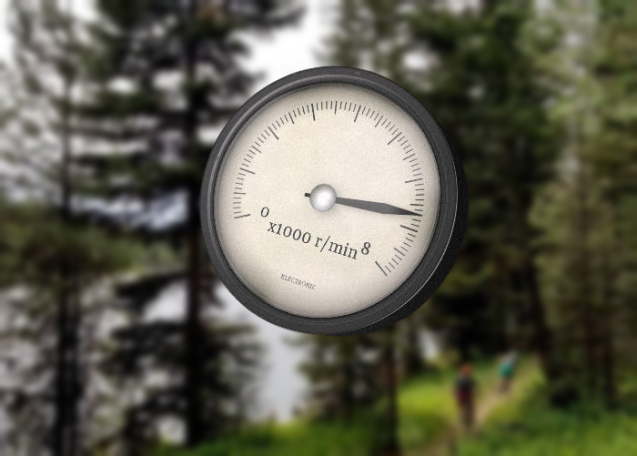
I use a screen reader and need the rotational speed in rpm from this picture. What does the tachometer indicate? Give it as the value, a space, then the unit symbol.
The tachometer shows 6700 rpm
